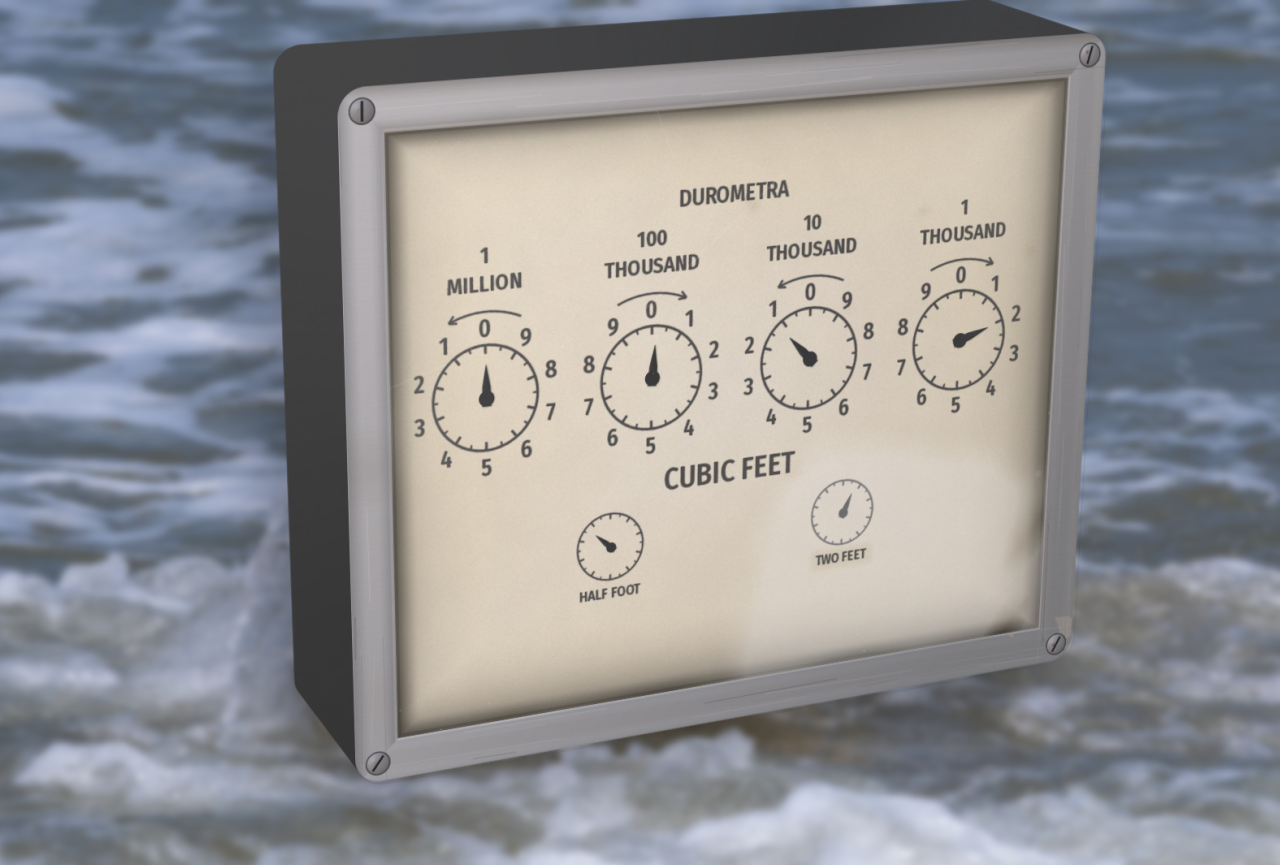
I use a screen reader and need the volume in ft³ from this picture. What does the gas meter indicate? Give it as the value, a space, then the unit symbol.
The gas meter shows 1200 ft³
